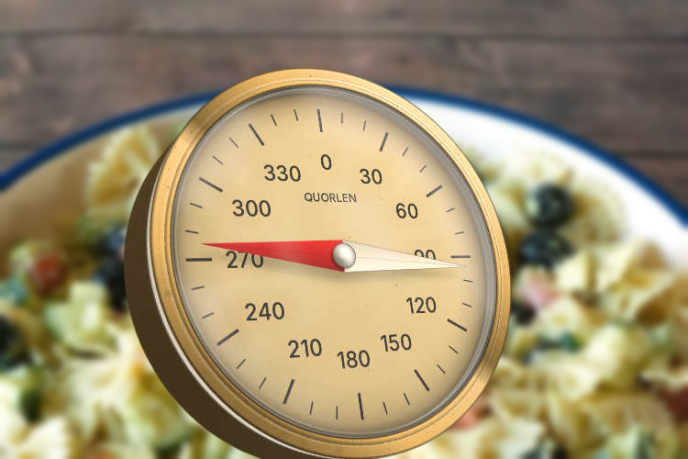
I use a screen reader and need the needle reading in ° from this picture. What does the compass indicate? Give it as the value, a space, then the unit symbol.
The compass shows 275 °
